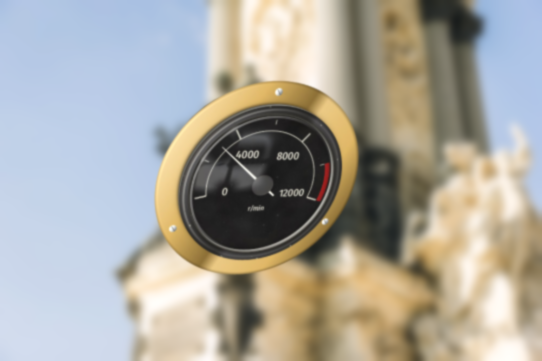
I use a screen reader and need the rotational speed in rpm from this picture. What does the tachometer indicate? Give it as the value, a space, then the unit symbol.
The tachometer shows 3000 rpm
